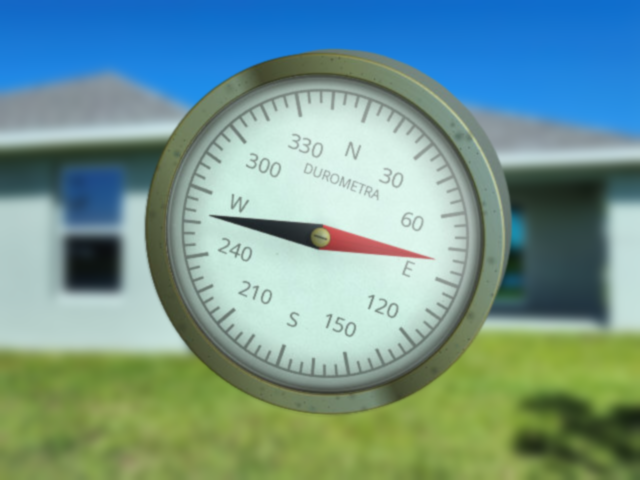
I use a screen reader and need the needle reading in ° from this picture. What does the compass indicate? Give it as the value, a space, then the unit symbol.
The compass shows 80 °
